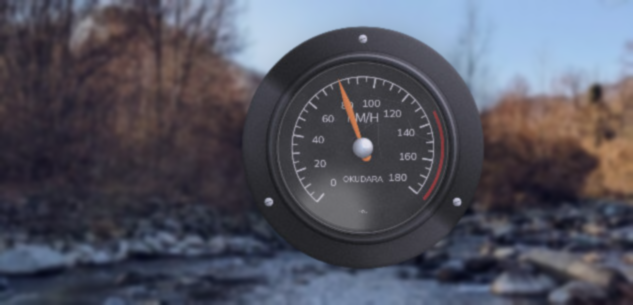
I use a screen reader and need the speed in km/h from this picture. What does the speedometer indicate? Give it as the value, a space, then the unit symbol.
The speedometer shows 80 km/h
